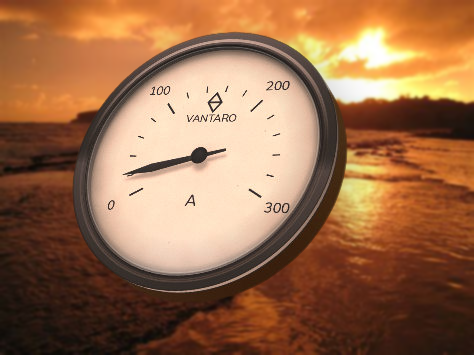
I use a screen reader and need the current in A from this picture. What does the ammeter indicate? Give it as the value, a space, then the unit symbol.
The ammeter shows 20 A
